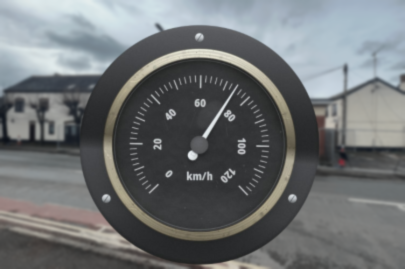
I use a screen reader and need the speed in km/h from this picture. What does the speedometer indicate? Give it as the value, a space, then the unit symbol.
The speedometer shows 74 km/h
